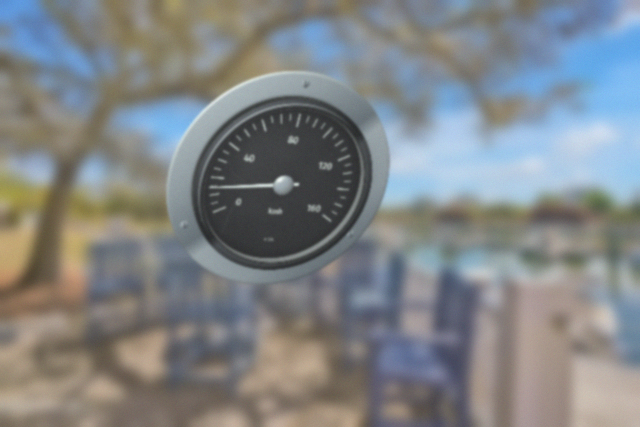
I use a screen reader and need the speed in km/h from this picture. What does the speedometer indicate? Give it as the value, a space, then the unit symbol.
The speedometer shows 15 km/h
